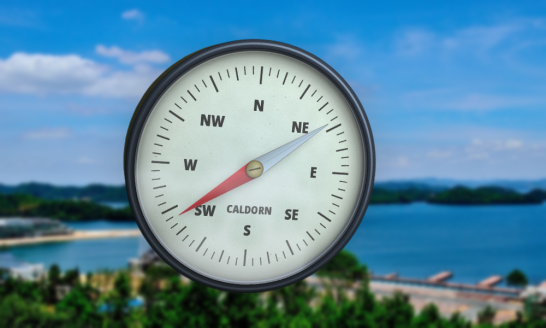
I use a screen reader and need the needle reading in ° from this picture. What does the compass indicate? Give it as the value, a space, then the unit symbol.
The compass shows 235 °
